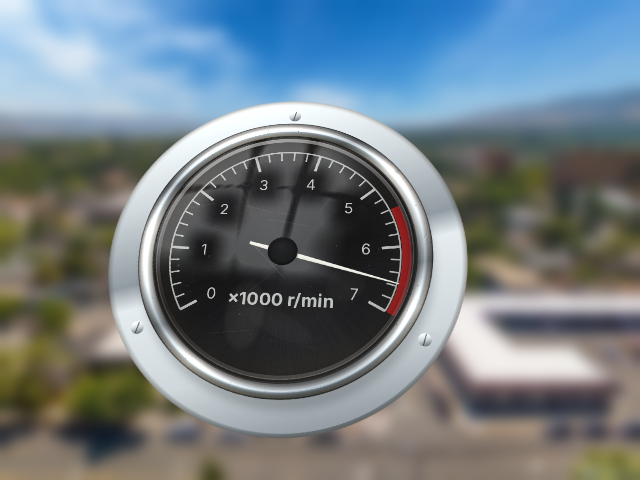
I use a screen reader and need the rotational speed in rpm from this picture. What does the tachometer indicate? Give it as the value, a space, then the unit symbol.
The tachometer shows 6600 rpm
